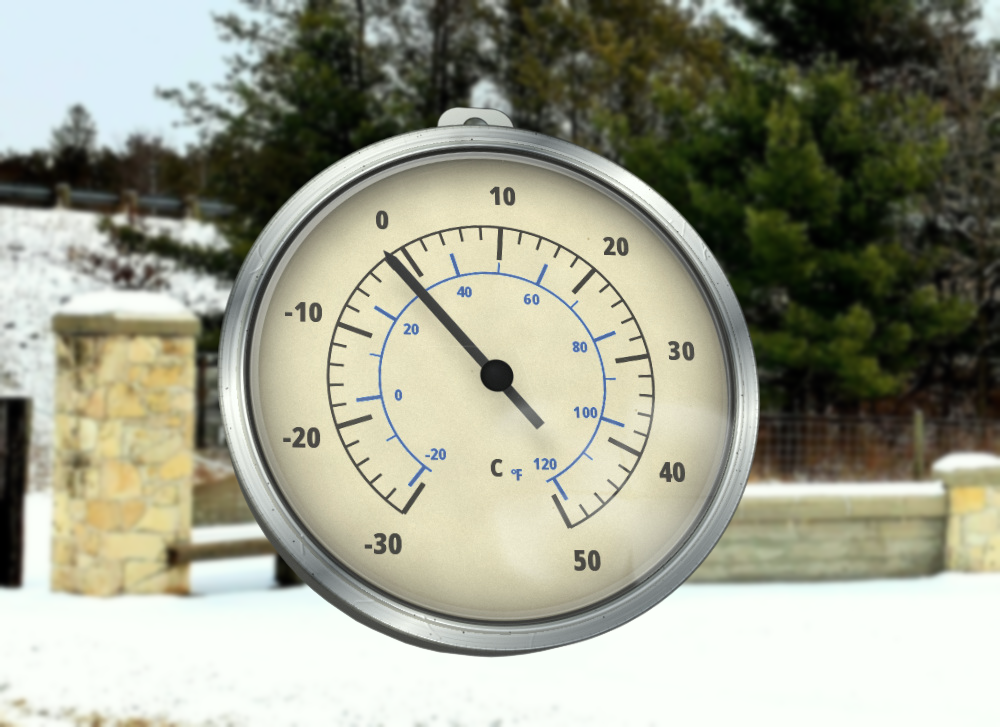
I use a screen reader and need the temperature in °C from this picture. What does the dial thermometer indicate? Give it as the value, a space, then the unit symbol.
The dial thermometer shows -2 °C
